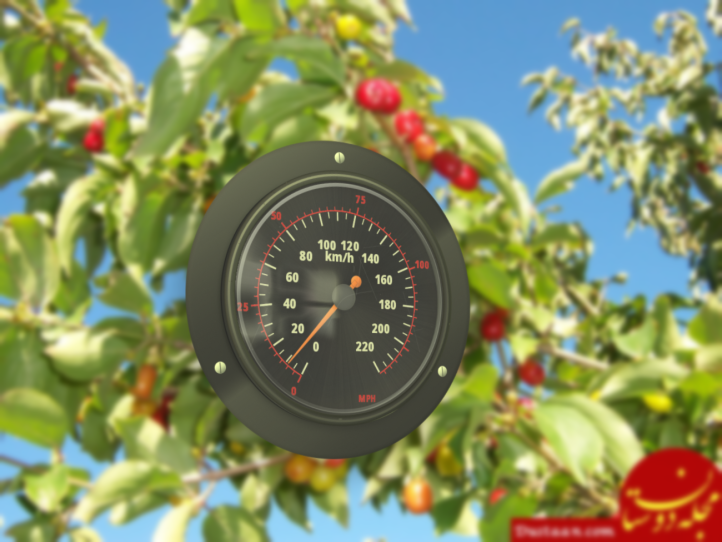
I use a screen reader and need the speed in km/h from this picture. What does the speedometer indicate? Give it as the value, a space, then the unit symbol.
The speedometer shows 10 km/h
